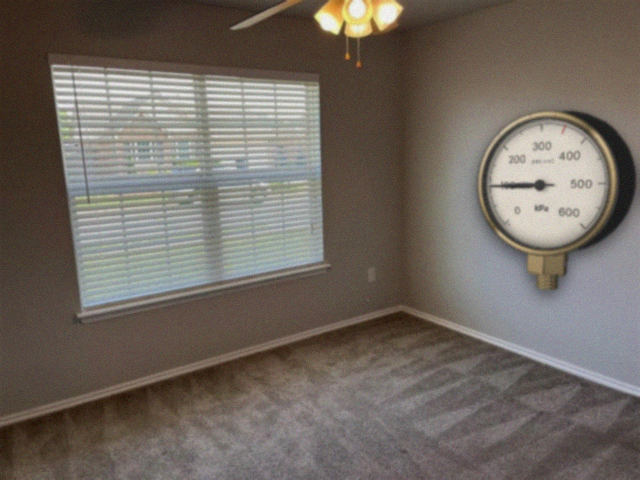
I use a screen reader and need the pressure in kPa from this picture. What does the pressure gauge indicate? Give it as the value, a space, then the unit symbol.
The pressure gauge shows 100 kPa
